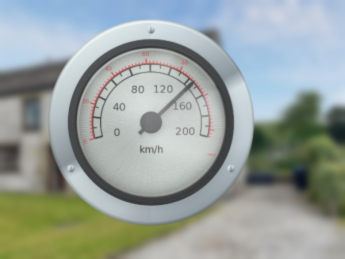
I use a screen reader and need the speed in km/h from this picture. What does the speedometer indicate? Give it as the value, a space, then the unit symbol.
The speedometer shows 145 km/h
